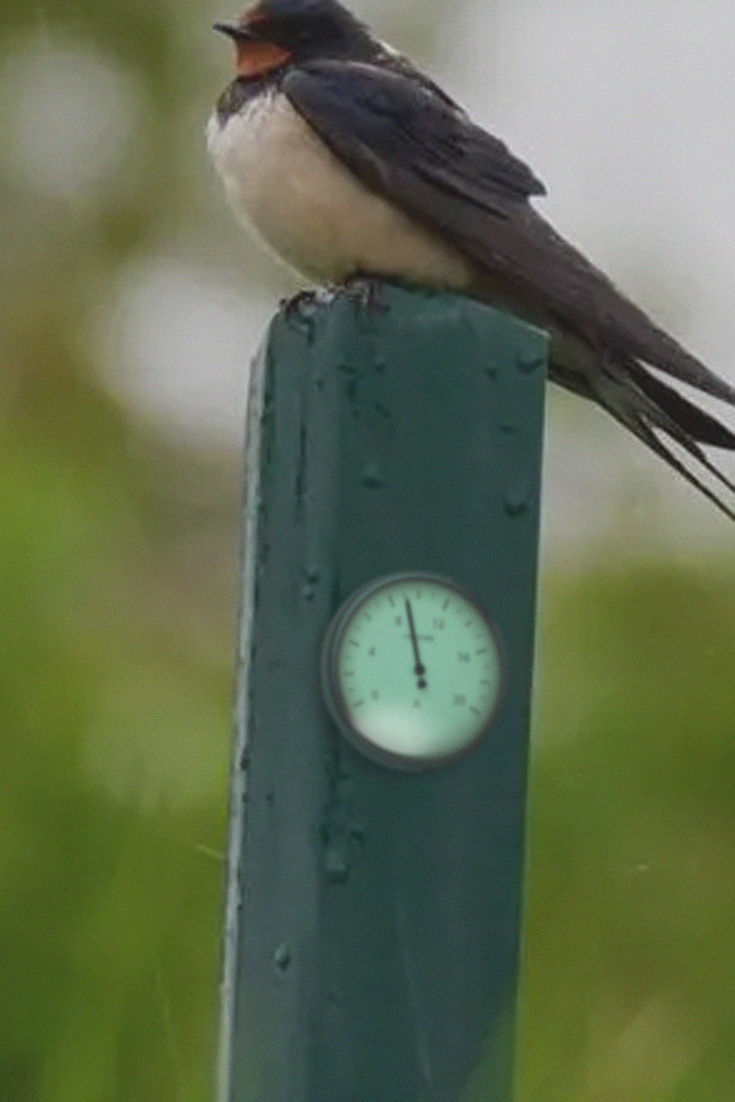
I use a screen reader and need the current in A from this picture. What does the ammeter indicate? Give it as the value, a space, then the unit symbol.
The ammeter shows 9 A
